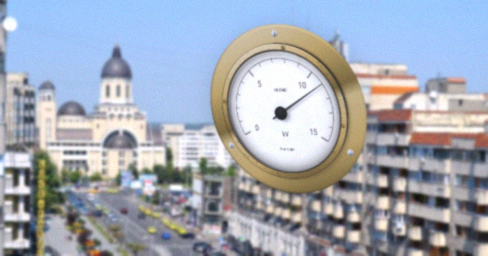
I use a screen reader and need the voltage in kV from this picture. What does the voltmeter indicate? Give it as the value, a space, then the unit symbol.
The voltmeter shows 11 kV
